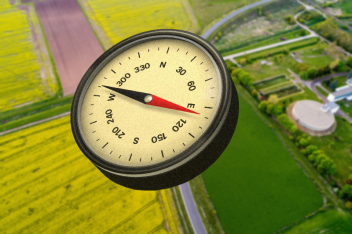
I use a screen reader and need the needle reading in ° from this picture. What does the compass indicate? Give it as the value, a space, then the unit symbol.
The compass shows 100 °
